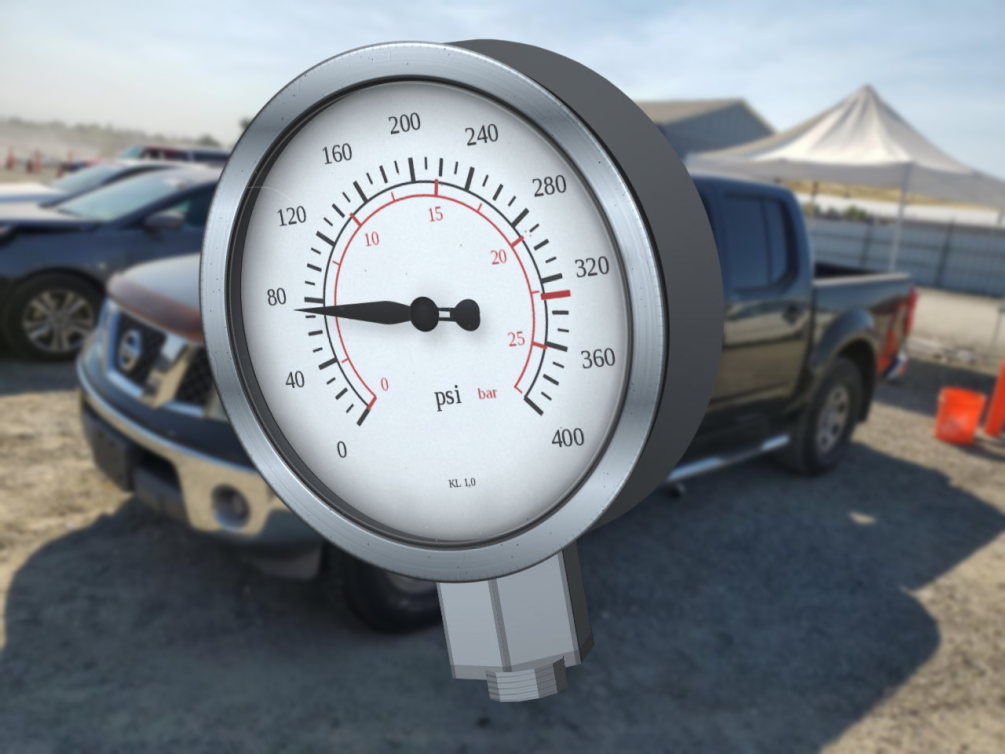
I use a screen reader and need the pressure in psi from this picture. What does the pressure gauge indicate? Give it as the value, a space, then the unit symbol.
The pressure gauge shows 75 psi
